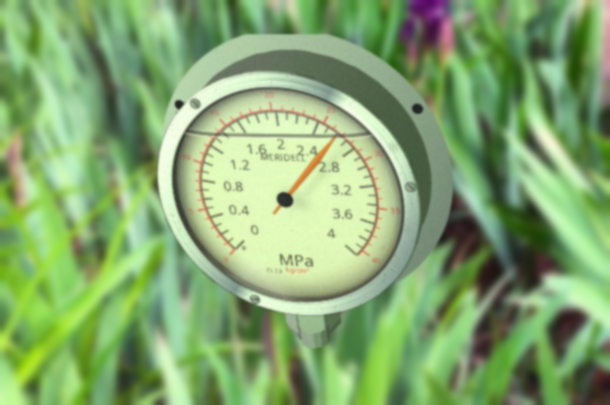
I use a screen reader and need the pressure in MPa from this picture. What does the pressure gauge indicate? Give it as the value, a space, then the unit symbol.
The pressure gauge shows 2.6 MPa
